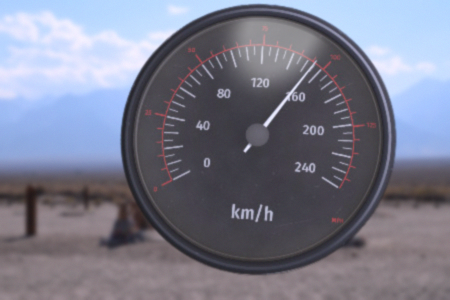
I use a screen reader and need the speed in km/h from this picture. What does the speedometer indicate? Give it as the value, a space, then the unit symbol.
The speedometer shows 155 km/h
